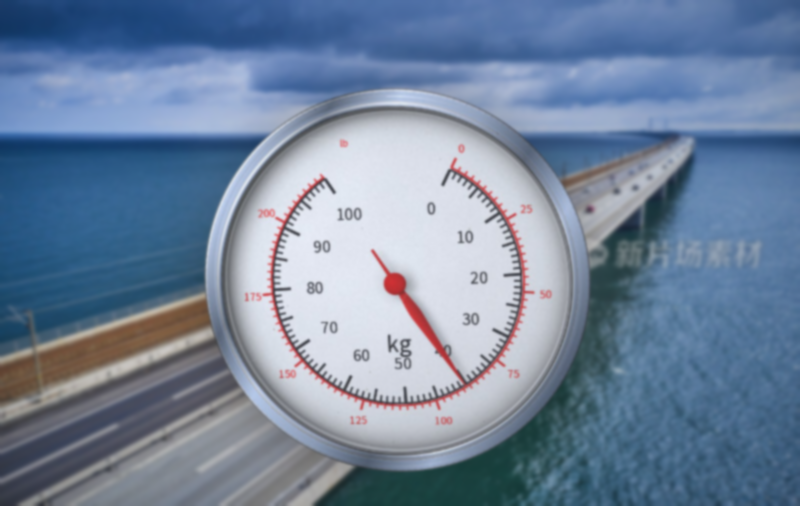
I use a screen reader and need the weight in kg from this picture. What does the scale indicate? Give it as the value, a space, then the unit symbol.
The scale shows 40 kg
